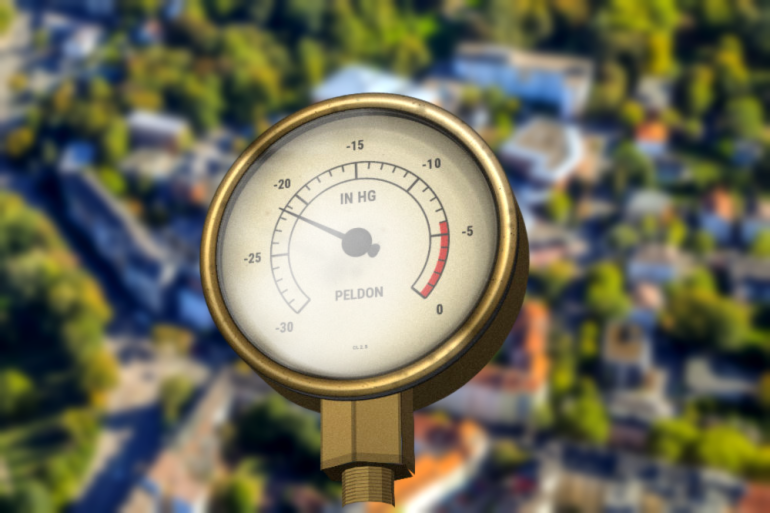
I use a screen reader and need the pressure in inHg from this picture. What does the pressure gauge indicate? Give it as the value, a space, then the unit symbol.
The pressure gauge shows -21.5 inHg
